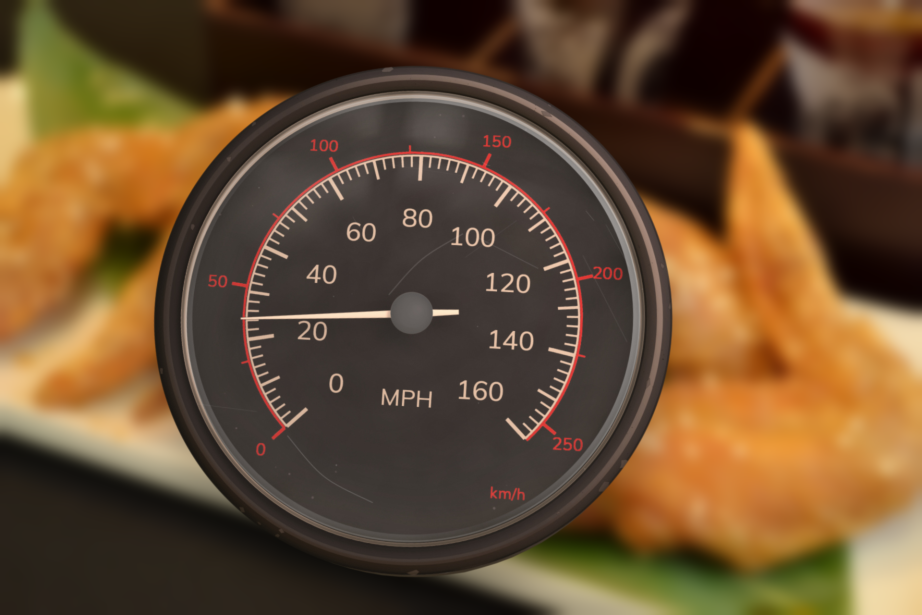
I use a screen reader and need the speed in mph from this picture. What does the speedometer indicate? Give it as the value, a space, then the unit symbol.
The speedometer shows 24 mph
